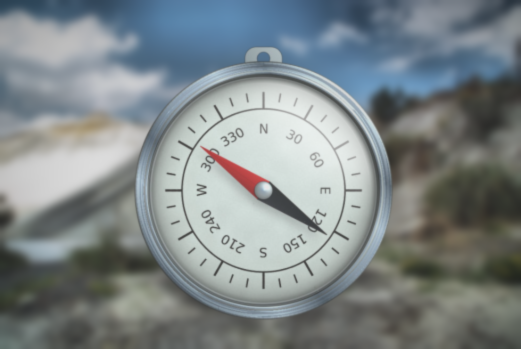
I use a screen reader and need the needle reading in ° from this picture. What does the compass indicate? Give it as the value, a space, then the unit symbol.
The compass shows 305 °
